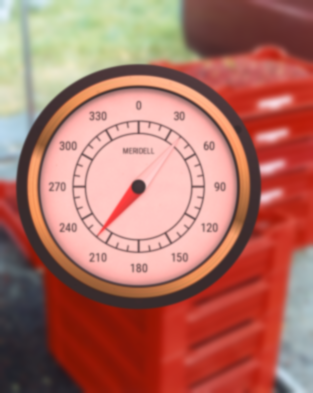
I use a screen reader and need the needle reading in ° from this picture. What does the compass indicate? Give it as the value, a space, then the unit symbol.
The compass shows 220 °
